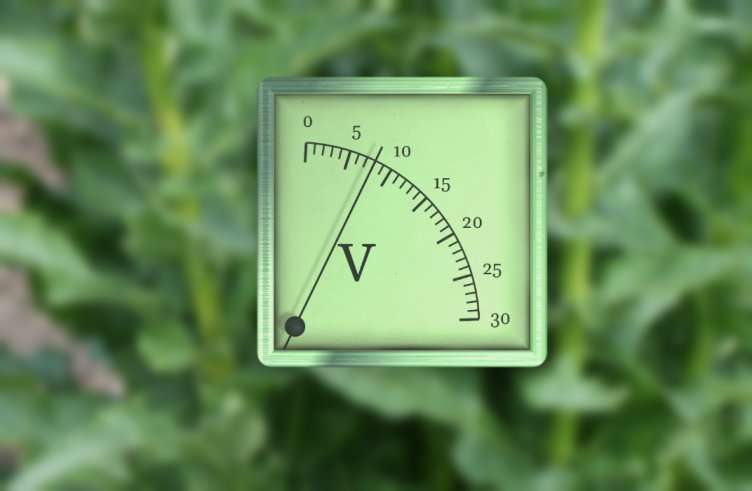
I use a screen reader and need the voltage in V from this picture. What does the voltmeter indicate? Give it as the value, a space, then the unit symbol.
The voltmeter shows 8 V
